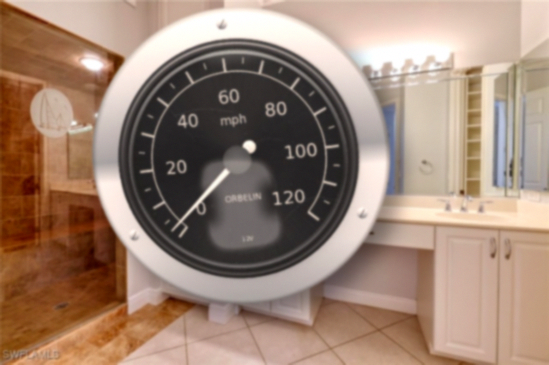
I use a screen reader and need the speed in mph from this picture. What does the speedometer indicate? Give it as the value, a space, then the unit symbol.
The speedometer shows 2.5 mph
